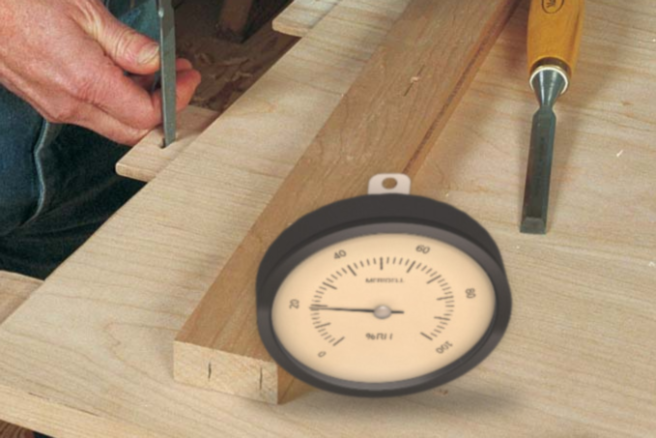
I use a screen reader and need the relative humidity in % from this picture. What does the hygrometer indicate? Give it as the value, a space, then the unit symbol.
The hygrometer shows 20 %
